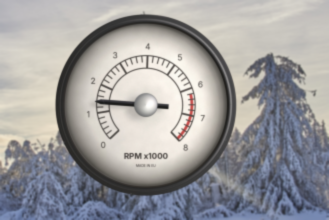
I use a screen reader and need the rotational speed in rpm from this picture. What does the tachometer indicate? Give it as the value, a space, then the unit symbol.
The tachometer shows 1400 rpm
